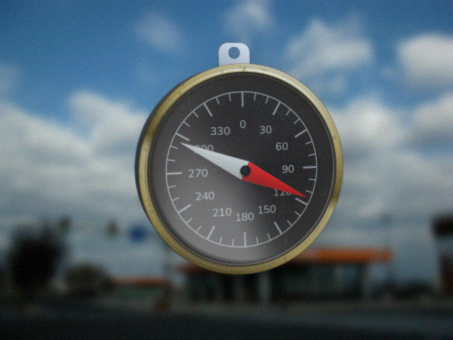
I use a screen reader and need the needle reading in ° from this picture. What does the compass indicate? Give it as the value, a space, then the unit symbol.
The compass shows 115 °
